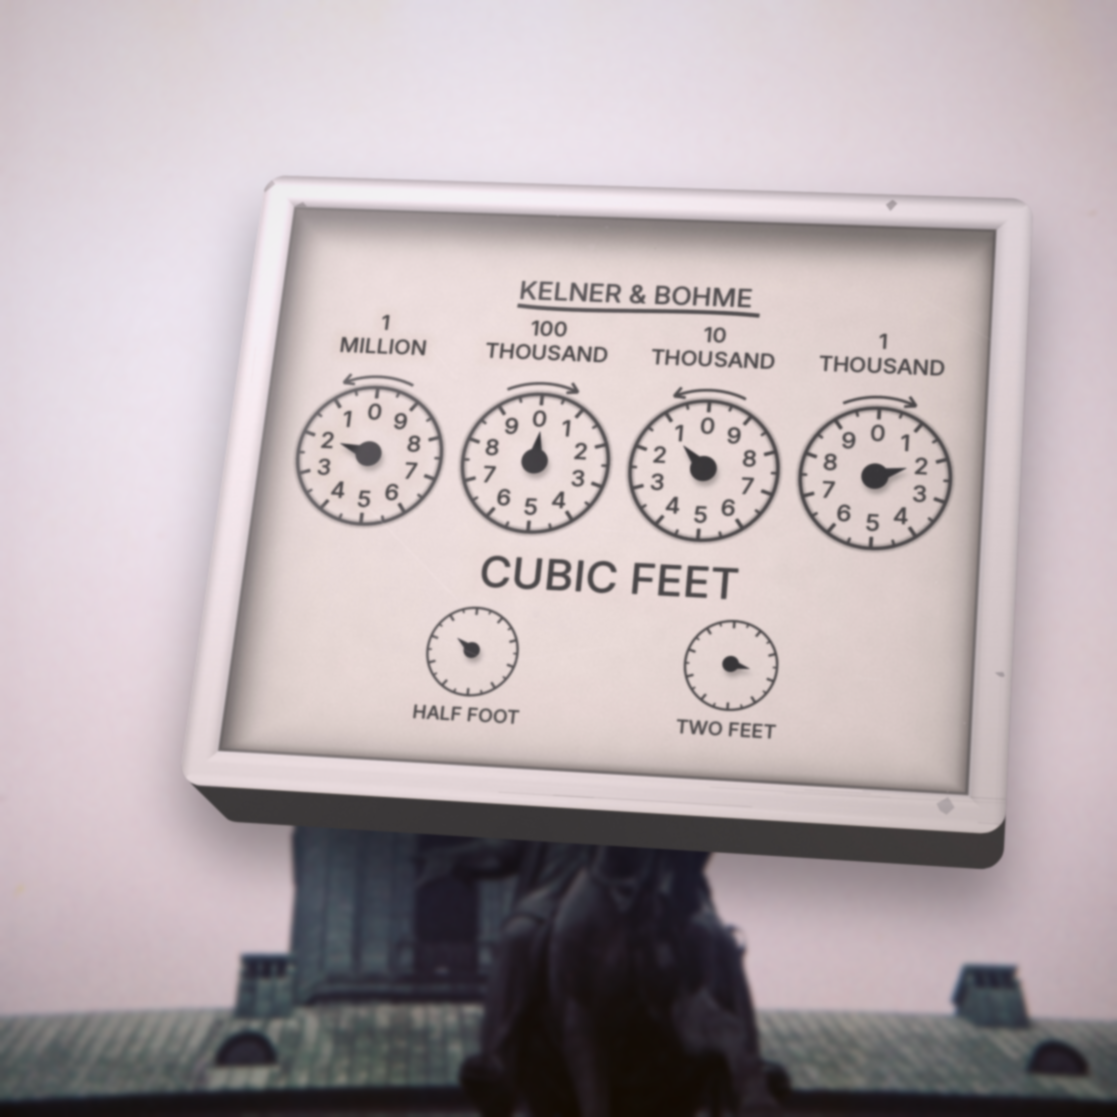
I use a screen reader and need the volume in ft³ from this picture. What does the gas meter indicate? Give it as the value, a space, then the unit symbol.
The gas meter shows 201200 ft³
